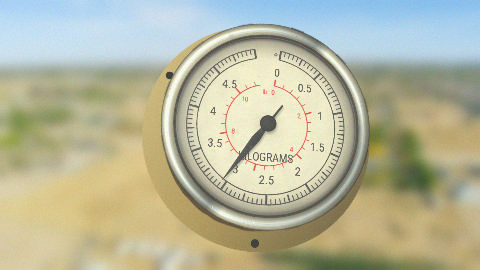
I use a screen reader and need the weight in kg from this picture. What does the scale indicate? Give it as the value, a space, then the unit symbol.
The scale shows 3.05 kg
